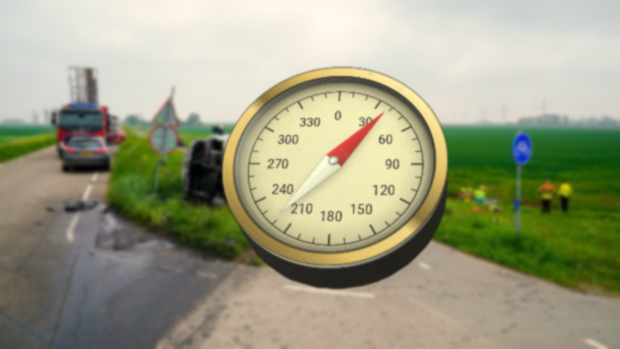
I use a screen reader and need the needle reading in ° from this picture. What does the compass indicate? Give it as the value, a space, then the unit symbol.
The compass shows 40 °
